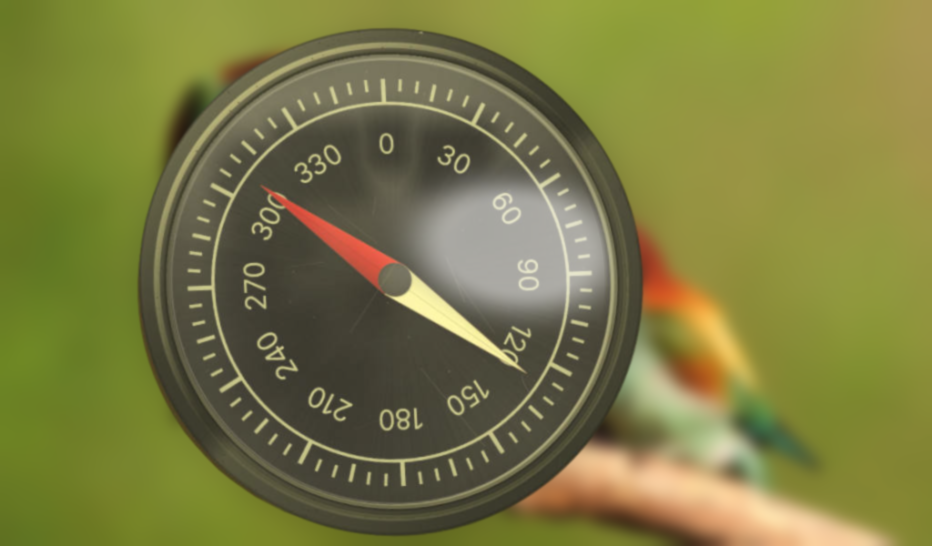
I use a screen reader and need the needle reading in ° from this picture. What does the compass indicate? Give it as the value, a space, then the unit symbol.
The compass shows 307.5 °
